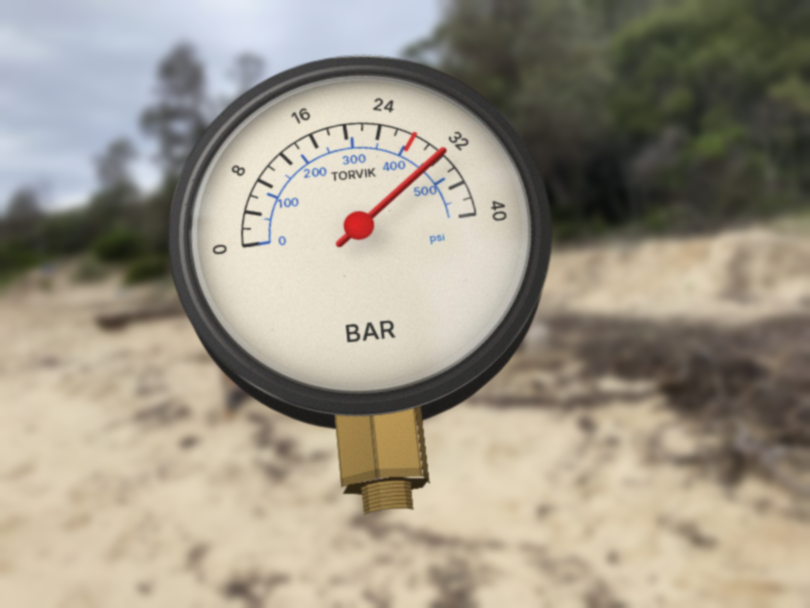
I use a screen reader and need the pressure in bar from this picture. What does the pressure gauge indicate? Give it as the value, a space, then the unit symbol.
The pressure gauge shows 32 bar
